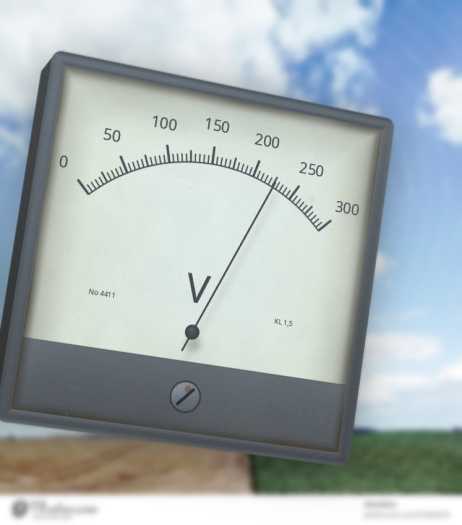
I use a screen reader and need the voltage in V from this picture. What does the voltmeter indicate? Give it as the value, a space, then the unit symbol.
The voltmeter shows 225 V
